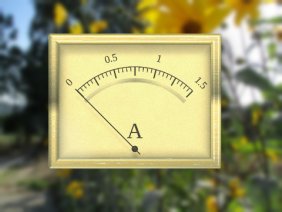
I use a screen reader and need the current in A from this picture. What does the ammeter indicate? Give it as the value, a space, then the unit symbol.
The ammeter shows 0 A
